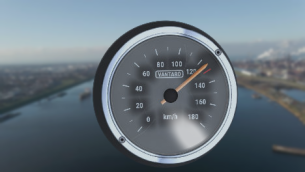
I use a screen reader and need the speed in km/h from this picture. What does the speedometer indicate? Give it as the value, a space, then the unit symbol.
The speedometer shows 125 km/h
